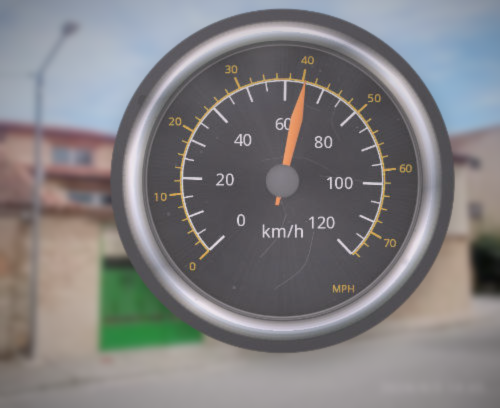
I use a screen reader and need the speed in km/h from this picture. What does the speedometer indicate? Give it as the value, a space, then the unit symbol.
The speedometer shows 65 km/h
